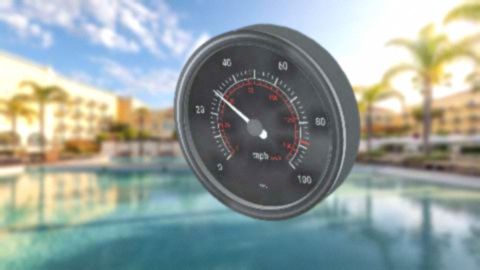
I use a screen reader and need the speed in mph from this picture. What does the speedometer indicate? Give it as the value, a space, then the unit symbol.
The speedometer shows 30 mph
